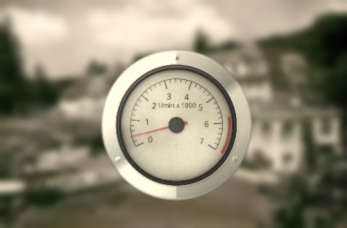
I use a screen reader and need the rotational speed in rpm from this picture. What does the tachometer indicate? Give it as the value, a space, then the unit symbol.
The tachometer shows 400 rpm
